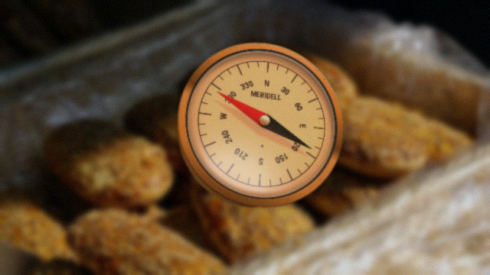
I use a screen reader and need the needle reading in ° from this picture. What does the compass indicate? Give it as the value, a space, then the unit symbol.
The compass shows 295 °
